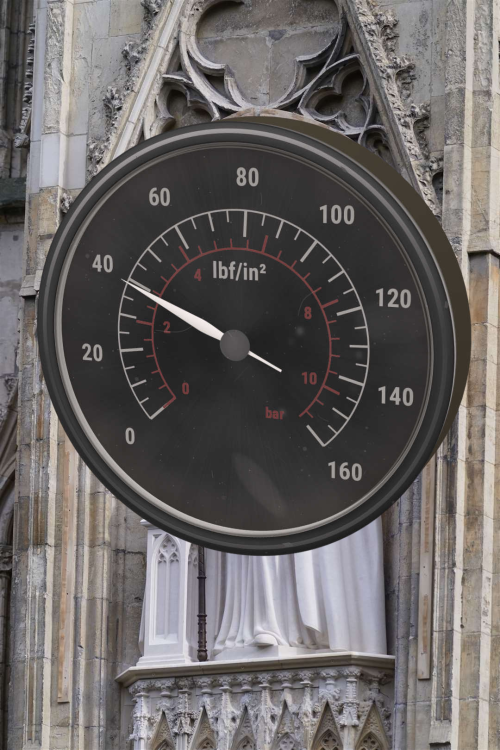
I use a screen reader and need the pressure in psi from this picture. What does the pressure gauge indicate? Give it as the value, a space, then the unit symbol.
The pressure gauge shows 40 psi
